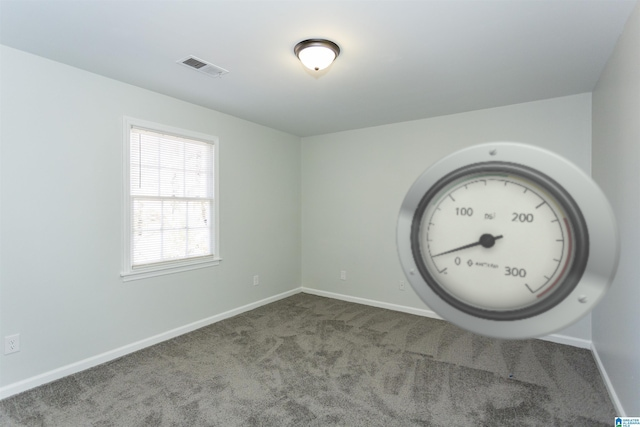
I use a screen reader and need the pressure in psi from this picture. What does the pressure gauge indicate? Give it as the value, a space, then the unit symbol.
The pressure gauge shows 20 psi
